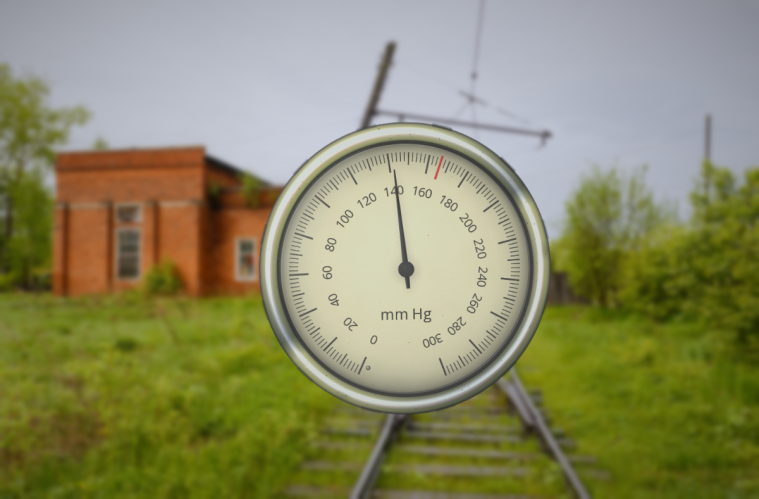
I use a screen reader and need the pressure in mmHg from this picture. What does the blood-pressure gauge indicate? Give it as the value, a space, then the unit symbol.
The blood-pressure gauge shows 142 mmHg
